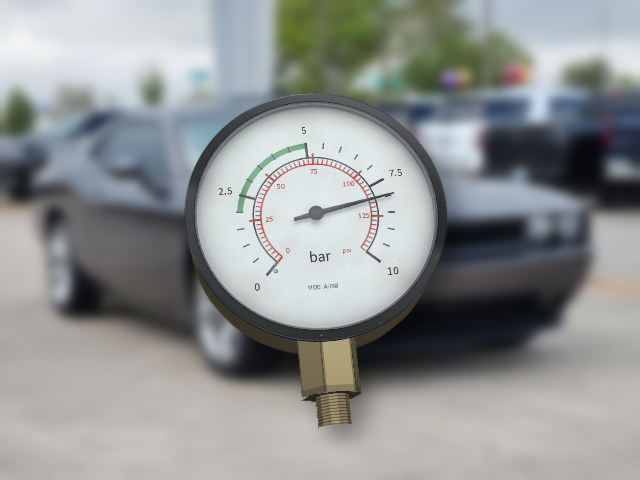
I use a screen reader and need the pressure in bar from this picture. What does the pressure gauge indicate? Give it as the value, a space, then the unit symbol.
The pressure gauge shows 8 bar
